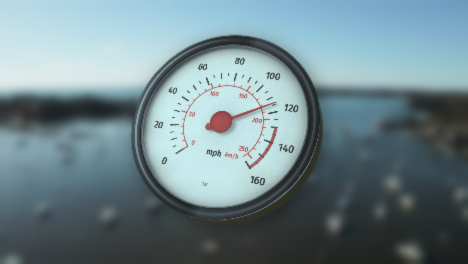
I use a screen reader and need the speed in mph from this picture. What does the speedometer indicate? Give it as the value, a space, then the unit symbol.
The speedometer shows 115 mph
